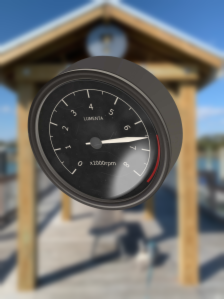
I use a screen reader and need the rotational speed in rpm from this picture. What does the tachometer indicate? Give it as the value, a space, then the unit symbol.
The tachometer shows 6500 rpm
